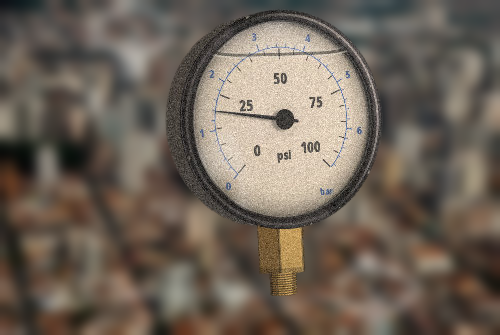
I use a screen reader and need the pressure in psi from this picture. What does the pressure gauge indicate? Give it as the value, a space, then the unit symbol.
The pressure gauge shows 20 psi
